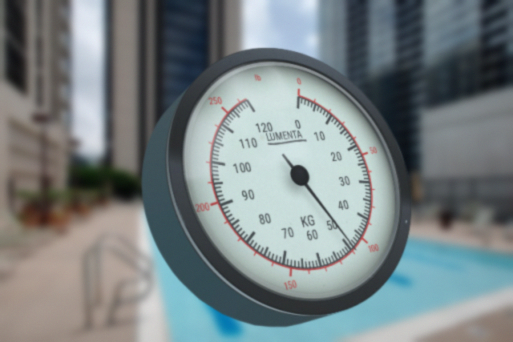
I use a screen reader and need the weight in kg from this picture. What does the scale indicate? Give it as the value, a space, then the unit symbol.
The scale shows 50 kg
